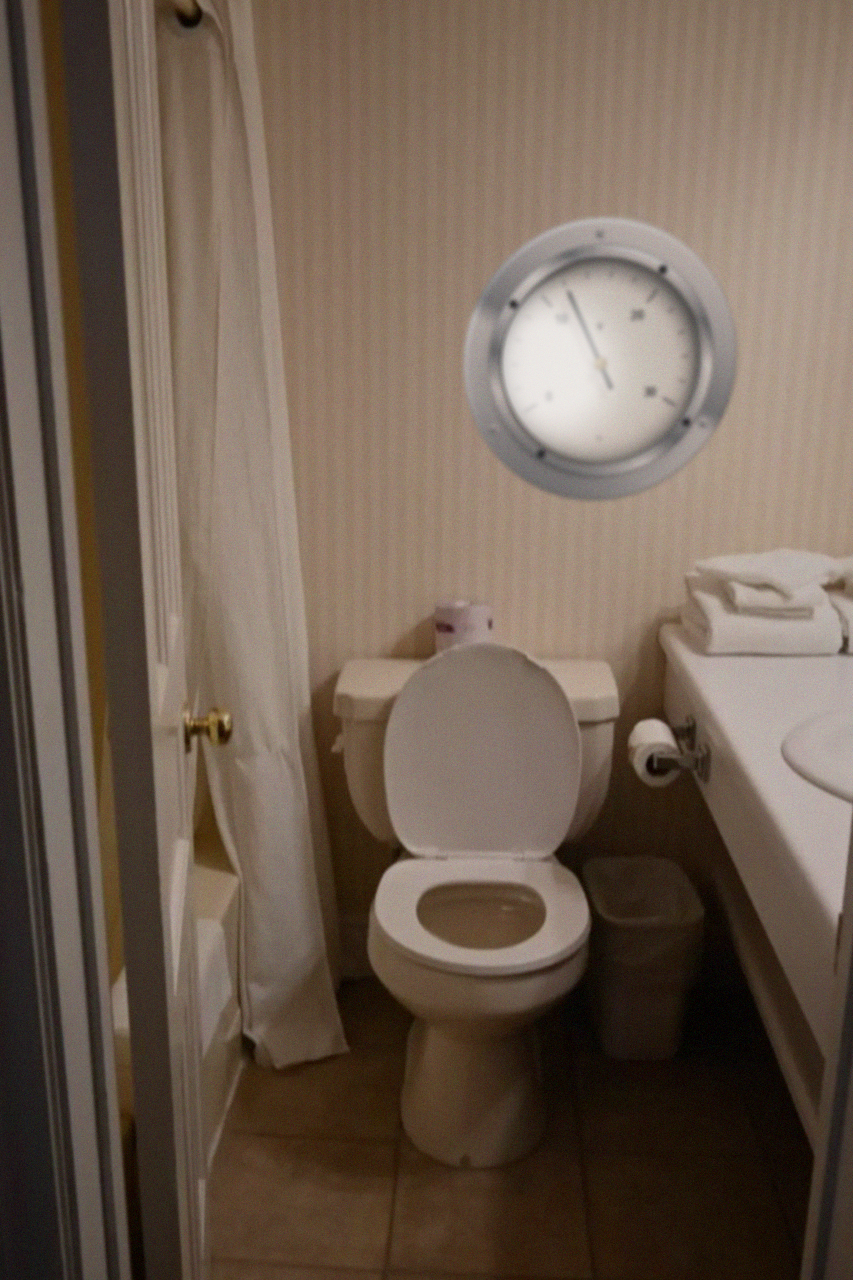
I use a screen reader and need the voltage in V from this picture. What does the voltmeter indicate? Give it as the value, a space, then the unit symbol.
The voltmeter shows 12 V
